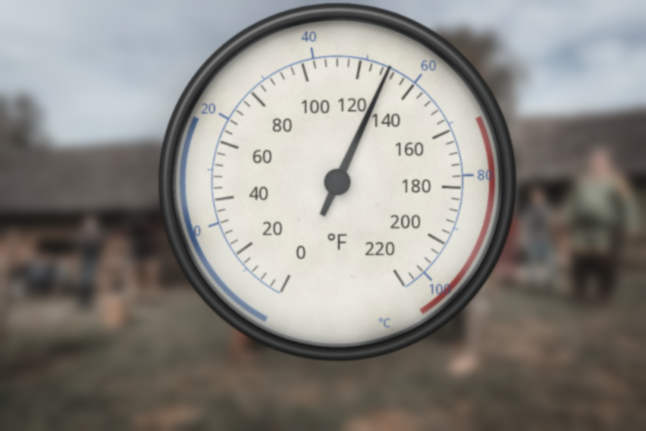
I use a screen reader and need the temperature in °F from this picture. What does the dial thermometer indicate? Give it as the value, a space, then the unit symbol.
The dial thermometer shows 130 °F
